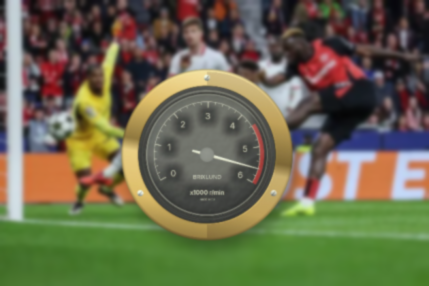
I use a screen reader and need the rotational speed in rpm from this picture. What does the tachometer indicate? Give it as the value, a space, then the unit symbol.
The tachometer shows 5600 rpm
